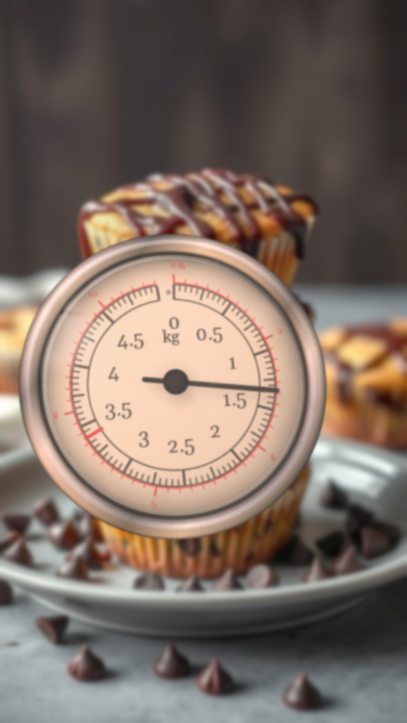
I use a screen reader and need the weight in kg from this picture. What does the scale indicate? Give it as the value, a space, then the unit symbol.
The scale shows 1.35 kg
